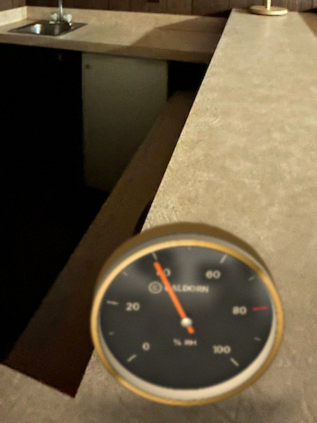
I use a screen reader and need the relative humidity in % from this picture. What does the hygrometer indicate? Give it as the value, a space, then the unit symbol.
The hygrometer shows 40 %
